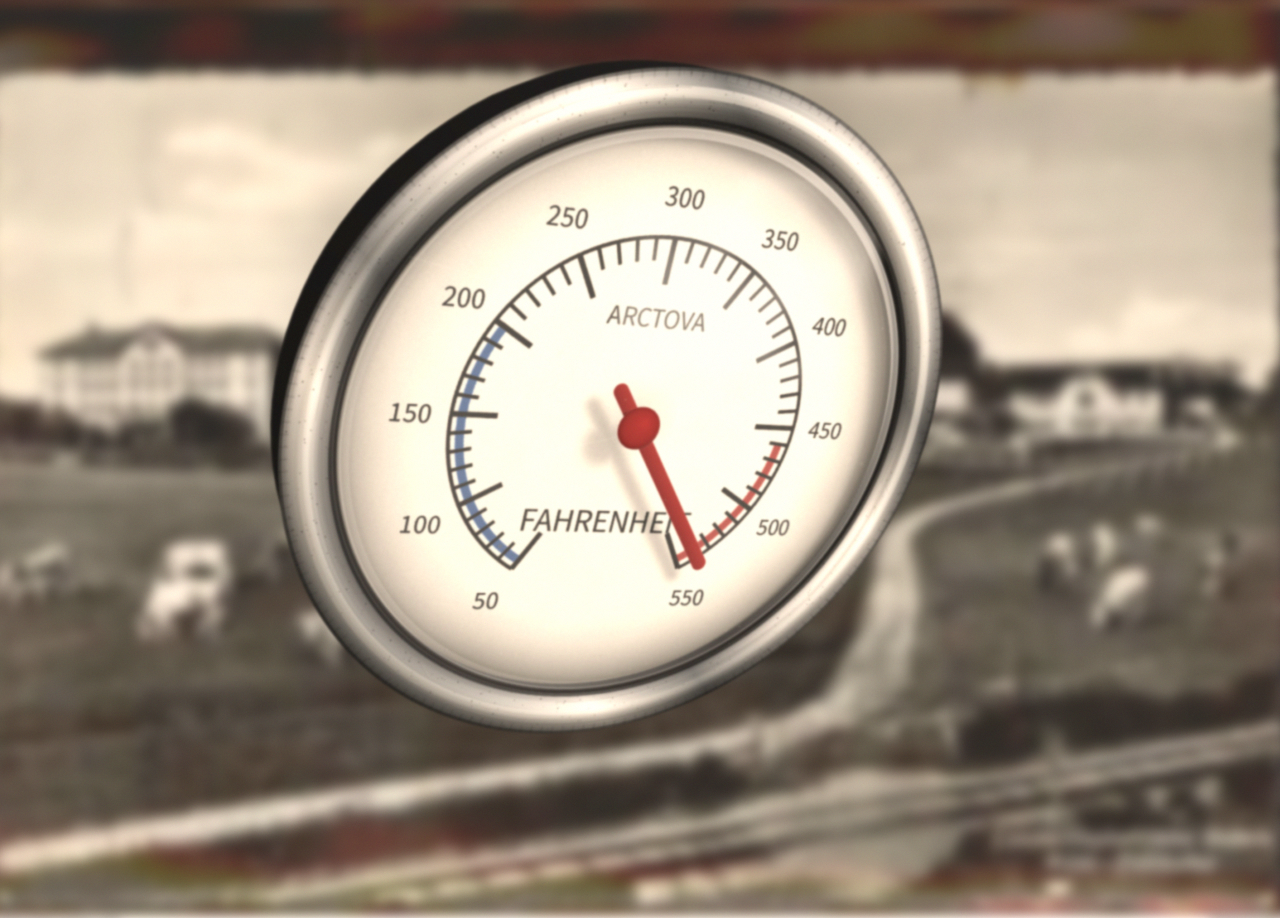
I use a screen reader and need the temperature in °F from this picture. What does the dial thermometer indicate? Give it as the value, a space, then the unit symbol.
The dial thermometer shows 540 °F
